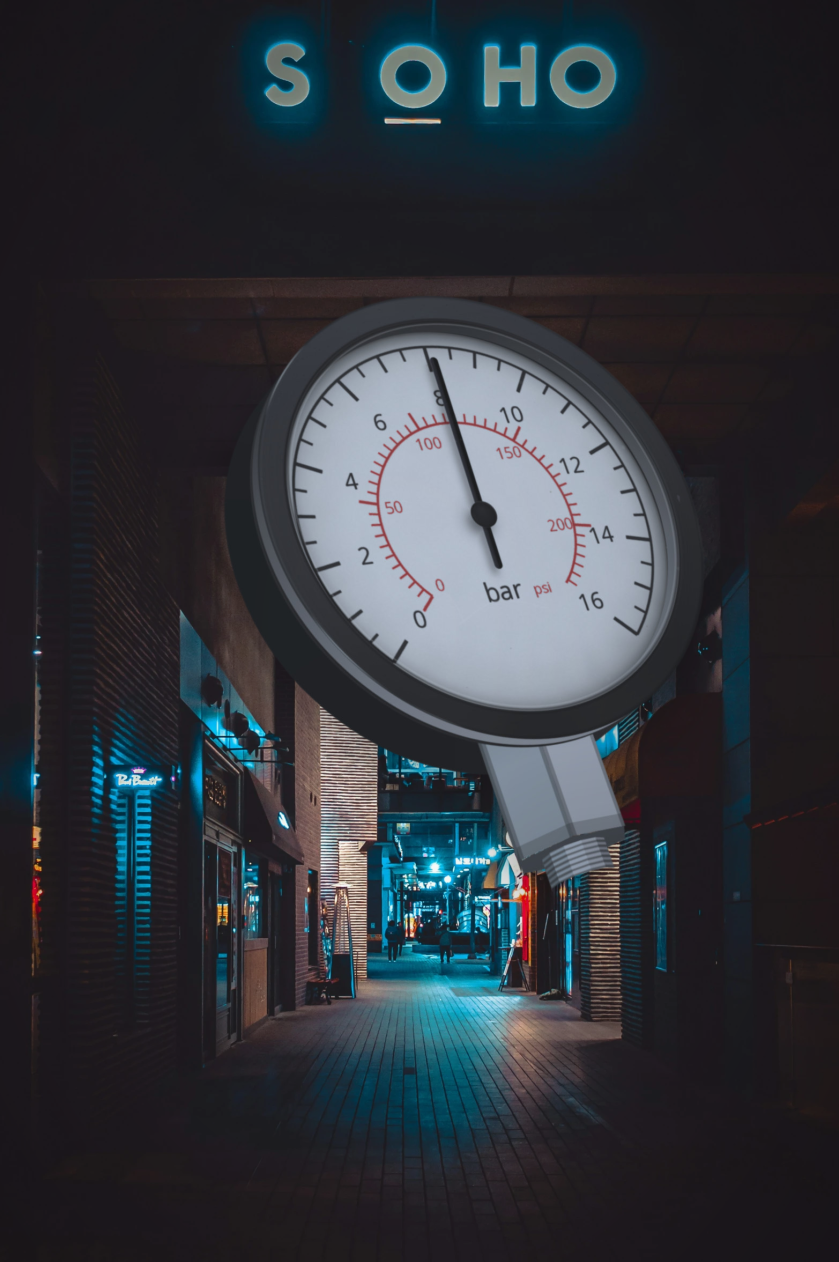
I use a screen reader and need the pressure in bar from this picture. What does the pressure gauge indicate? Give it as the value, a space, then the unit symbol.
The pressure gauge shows 8 bar
